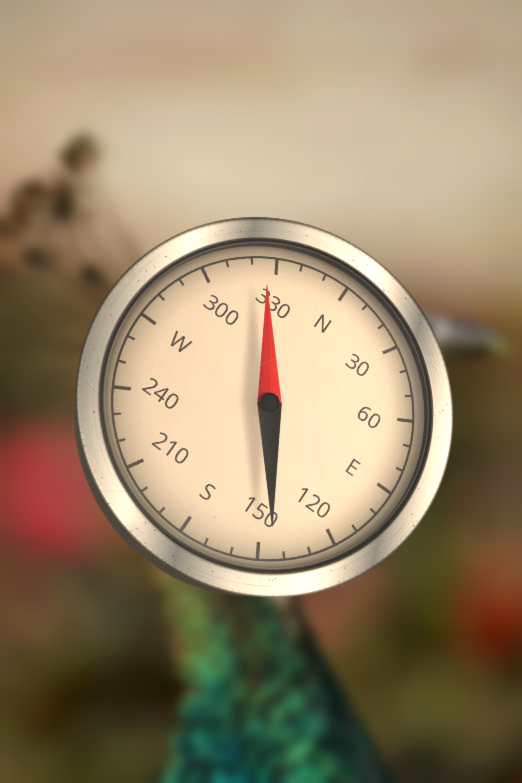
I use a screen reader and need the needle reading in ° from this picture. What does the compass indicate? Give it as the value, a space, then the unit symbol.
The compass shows 325 °
